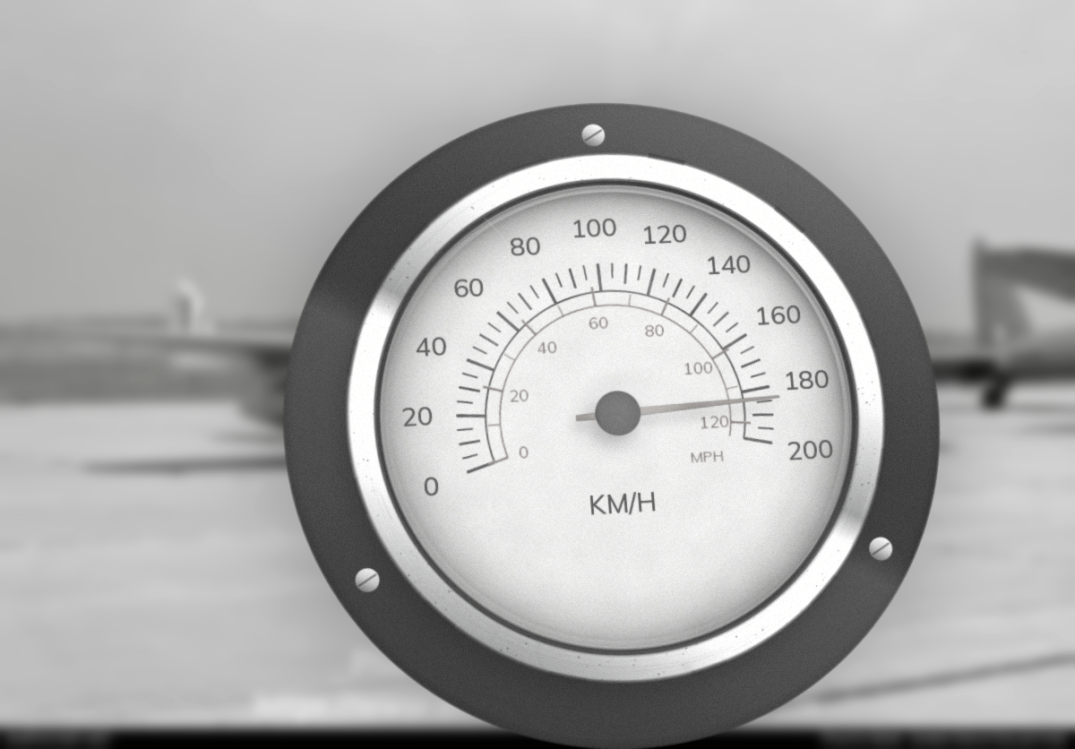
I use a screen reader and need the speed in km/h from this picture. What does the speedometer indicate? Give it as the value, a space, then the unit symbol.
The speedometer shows 185 km/h
